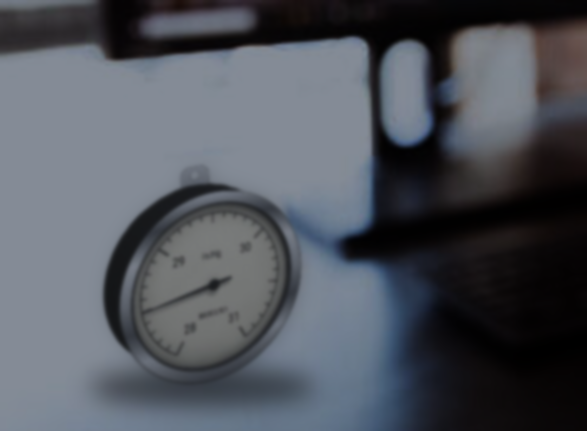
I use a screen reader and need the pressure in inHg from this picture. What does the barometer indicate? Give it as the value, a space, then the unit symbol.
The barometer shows 28.5 inHg
